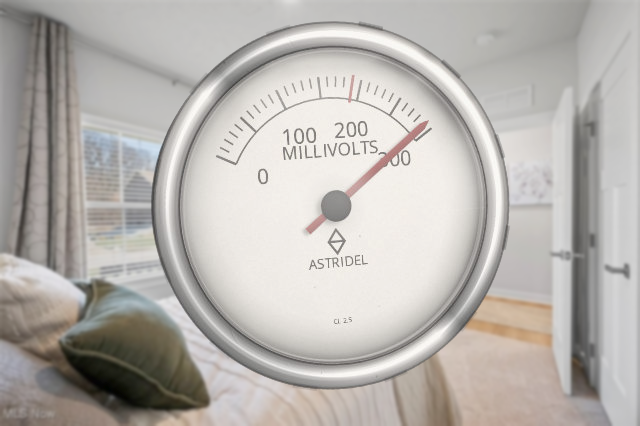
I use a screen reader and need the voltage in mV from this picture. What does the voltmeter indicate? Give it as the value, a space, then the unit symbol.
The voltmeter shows 290 mV
